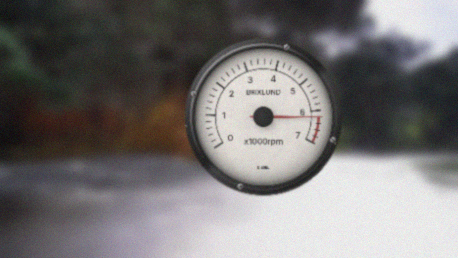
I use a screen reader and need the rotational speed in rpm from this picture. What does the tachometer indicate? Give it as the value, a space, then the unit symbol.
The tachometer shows 6200 rpm
